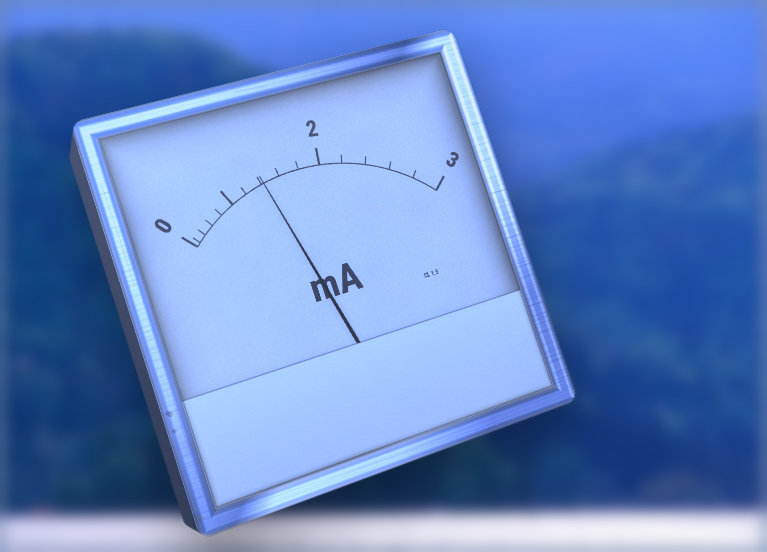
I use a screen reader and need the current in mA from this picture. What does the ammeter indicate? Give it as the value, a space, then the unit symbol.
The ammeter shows 1.4 mA
